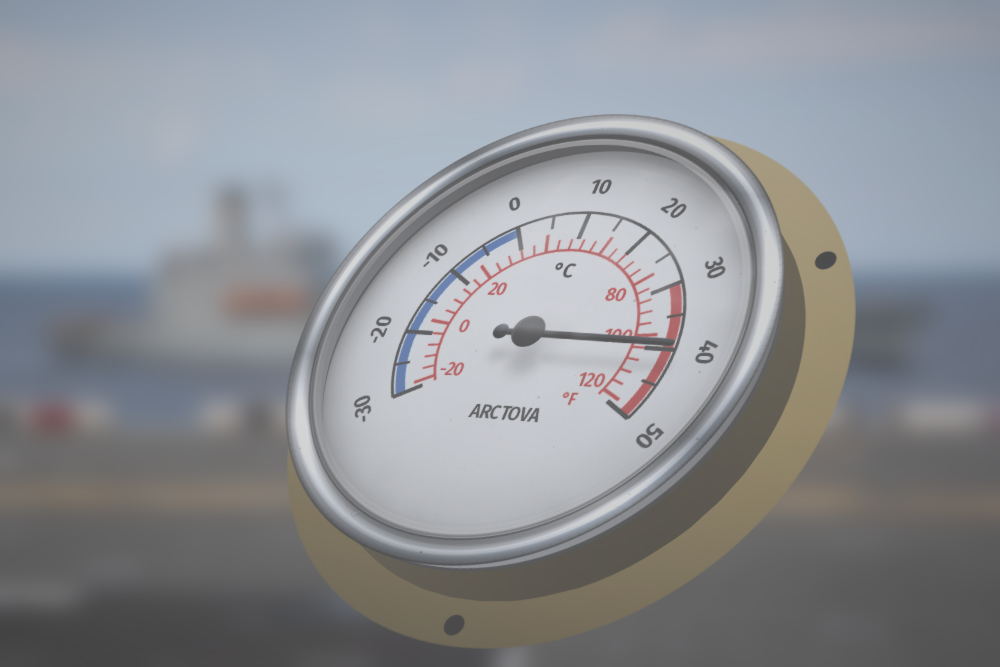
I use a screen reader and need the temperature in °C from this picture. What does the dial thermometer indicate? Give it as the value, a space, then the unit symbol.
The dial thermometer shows 40 °C
